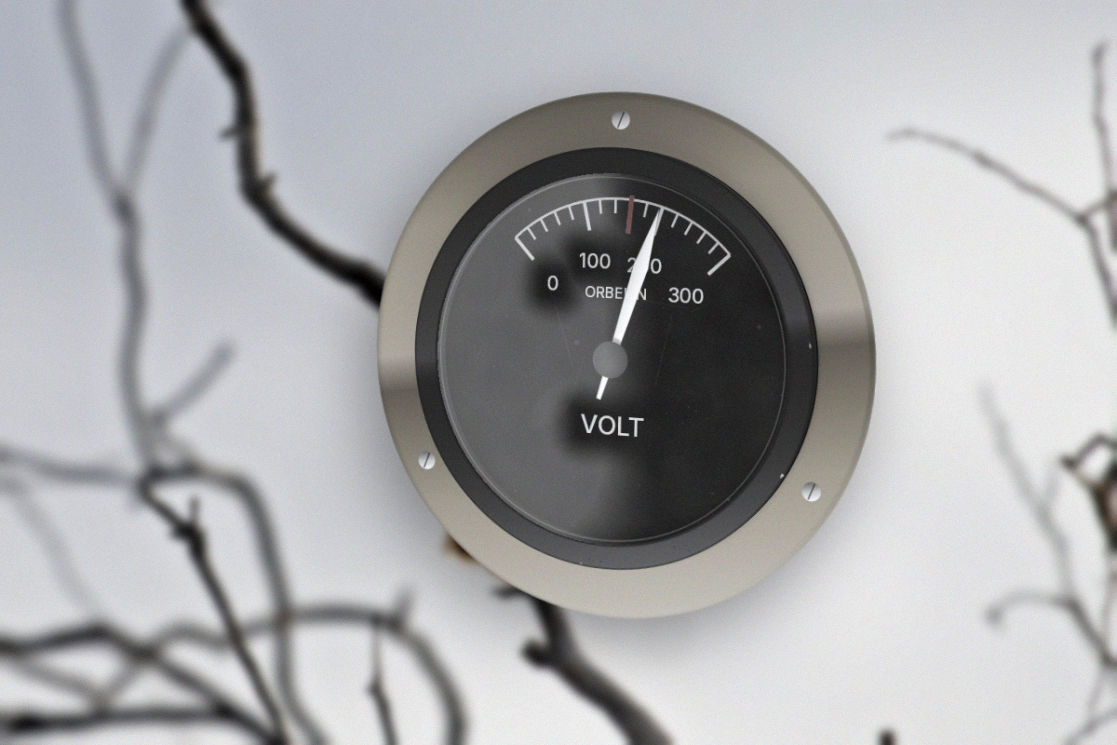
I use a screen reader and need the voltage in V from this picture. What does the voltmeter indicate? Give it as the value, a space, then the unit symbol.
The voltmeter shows 200 V
